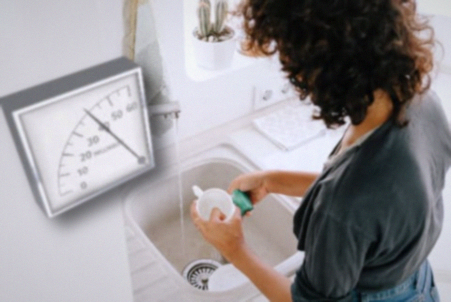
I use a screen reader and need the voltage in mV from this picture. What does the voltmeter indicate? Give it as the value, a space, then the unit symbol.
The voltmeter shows 40 mV
